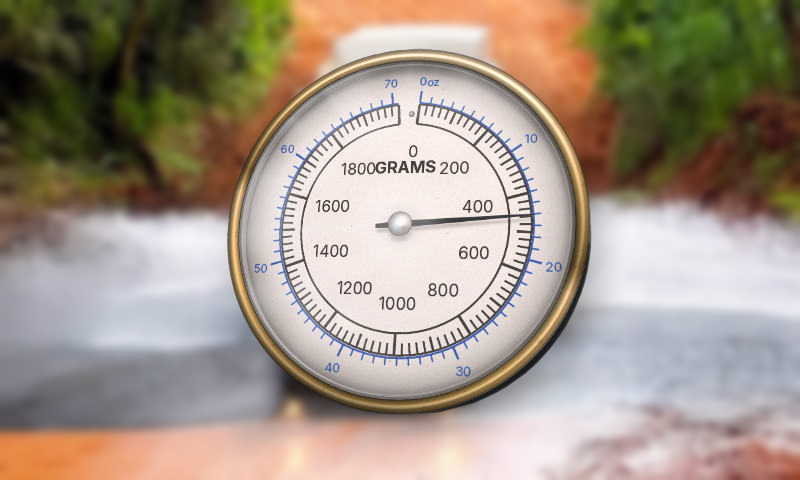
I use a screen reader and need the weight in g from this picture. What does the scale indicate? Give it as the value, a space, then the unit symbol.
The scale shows 460 g
